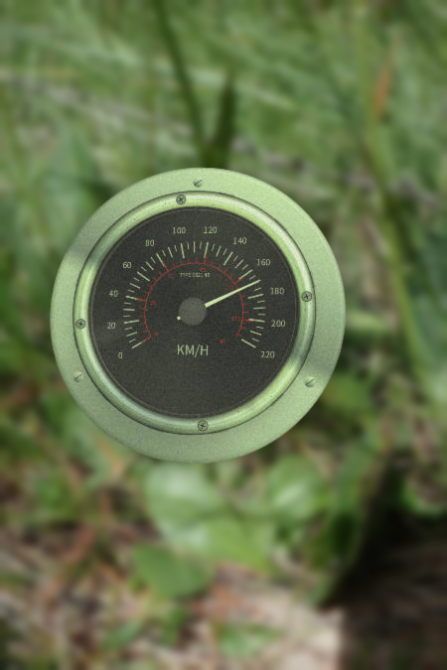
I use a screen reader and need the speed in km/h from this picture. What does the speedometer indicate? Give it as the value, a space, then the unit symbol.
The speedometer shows 170 km/h
